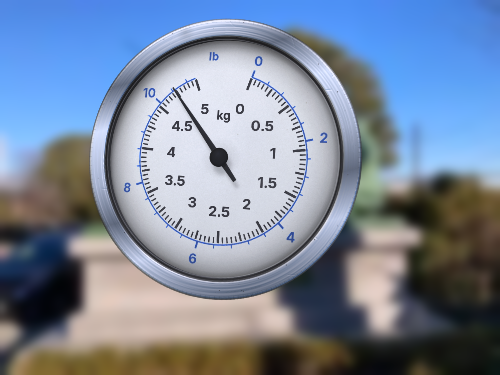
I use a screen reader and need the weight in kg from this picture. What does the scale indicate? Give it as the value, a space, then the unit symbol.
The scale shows 4.75 kg
